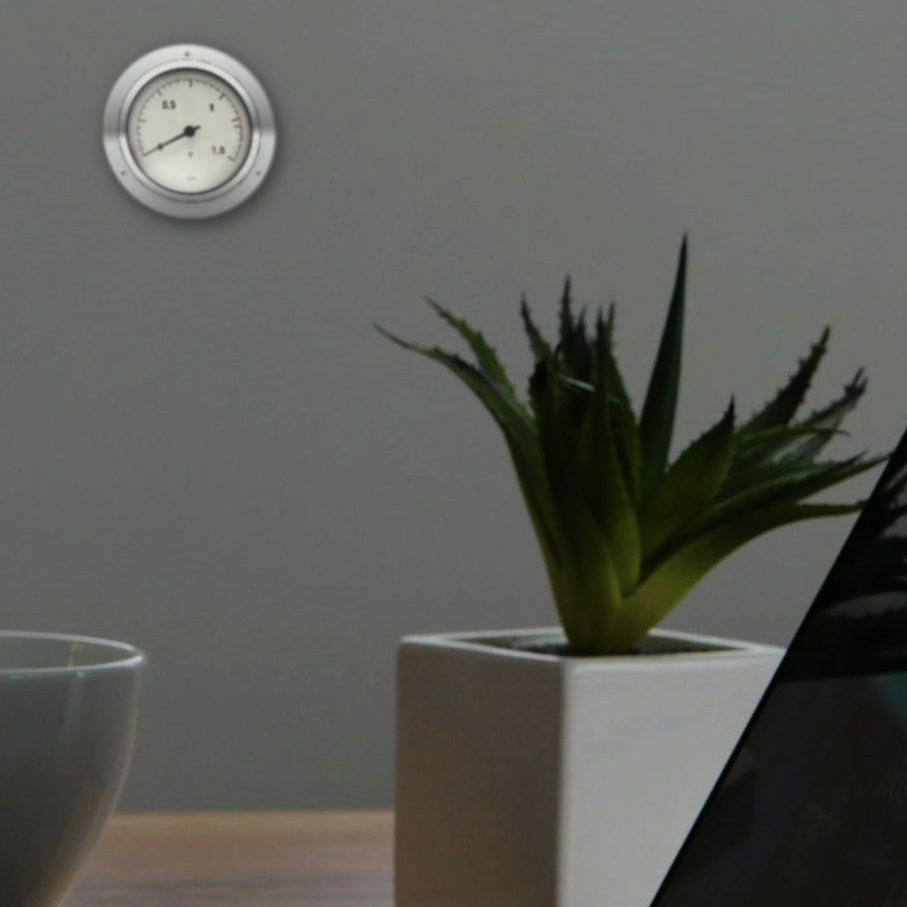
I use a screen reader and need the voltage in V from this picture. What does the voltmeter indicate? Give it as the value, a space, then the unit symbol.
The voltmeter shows 0 V
